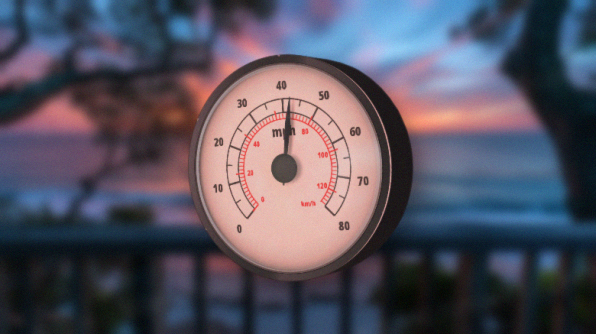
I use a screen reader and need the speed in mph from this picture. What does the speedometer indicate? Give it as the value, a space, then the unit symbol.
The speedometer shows 42.5 mph
